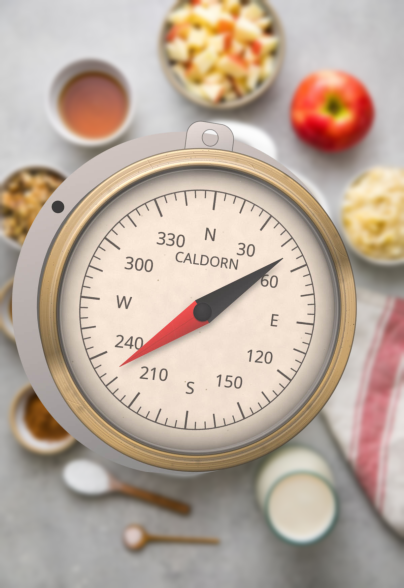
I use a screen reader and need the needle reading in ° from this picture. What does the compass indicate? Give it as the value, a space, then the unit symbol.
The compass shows 230 °
